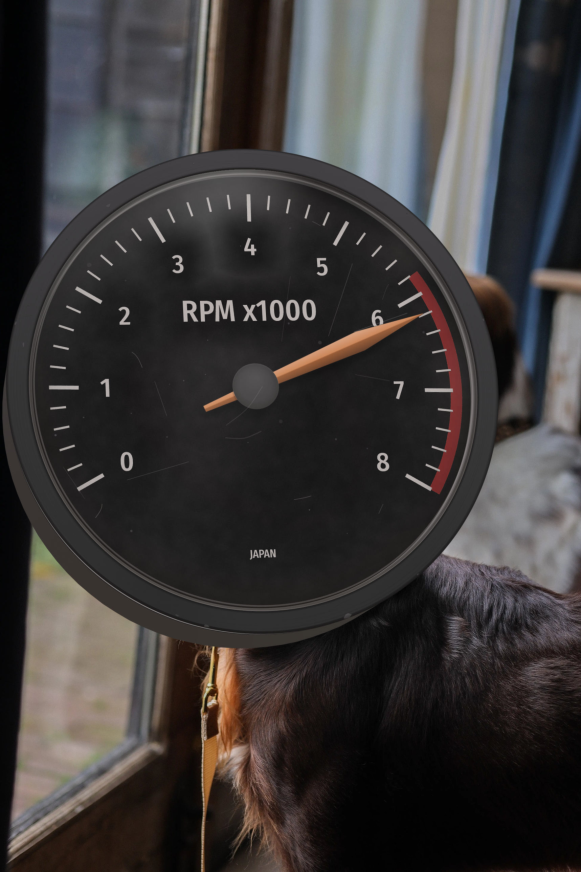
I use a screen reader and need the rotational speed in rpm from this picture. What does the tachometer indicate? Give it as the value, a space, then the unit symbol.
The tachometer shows 6200 rpm
